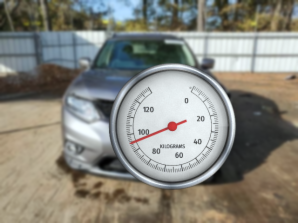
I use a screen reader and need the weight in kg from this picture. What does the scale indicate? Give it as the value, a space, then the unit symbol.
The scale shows 95 kg
